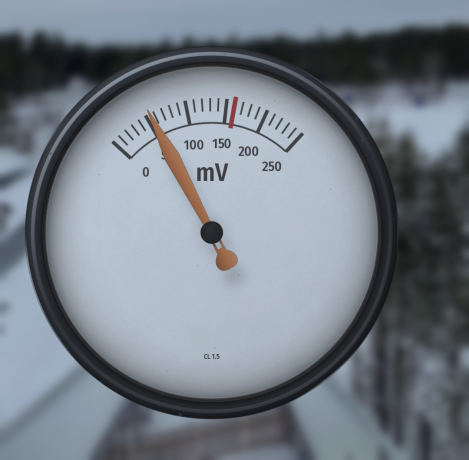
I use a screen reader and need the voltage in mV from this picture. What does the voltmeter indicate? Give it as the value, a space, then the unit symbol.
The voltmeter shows 55 mV
